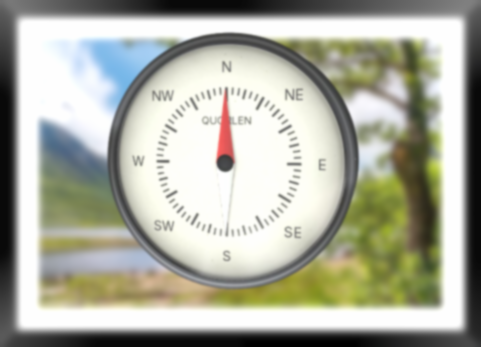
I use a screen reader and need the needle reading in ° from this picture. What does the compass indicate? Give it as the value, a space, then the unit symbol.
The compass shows 0 °
